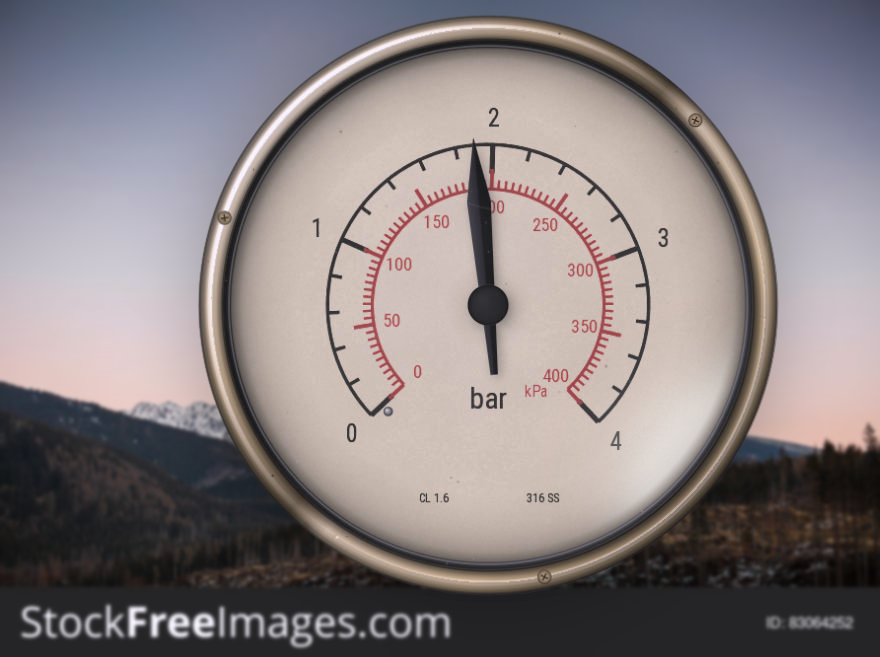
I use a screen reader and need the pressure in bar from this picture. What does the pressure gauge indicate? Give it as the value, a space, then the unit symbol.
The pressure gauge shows 1.9 bar
